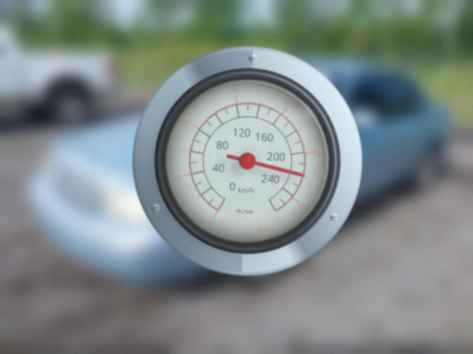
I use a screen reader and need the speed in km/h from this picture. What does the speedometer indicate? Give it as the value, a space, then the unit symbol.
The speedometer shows 220 km/h
